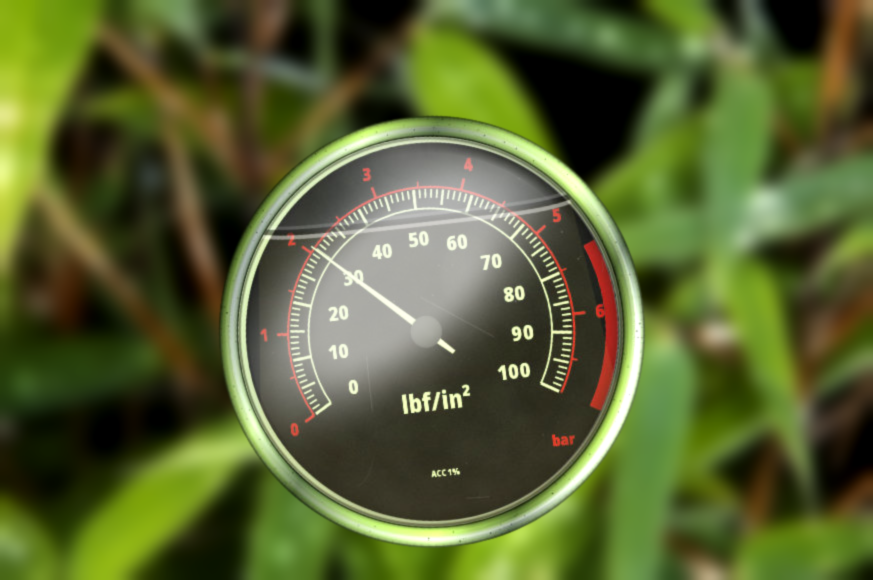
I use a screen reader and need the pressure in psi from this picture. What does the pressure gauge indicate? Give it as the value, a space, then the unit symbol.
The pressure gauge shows 30 psi
